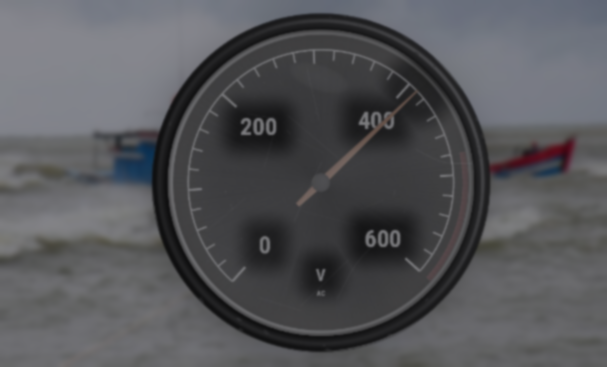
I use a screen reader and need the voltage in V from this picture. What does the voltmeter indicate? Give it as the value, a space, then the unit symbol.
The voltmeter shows 410 V
